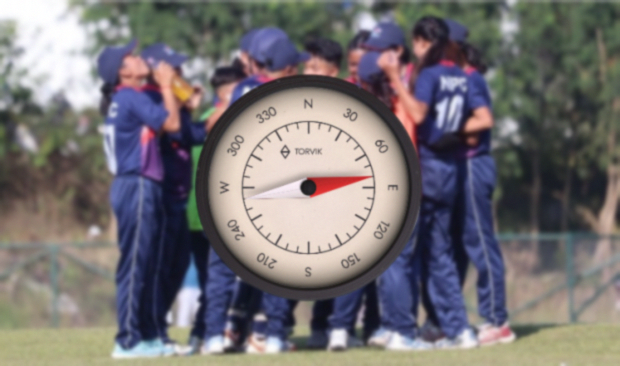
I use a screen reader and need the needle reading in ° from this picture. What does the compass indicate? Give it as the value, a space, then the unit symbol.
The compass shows 80 °
